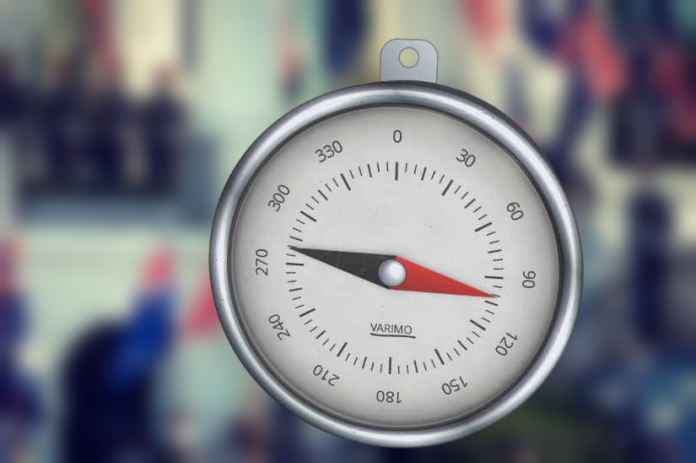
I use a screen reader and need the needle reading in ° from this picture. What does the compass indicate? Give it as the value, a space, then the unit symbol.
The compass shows 100 °
